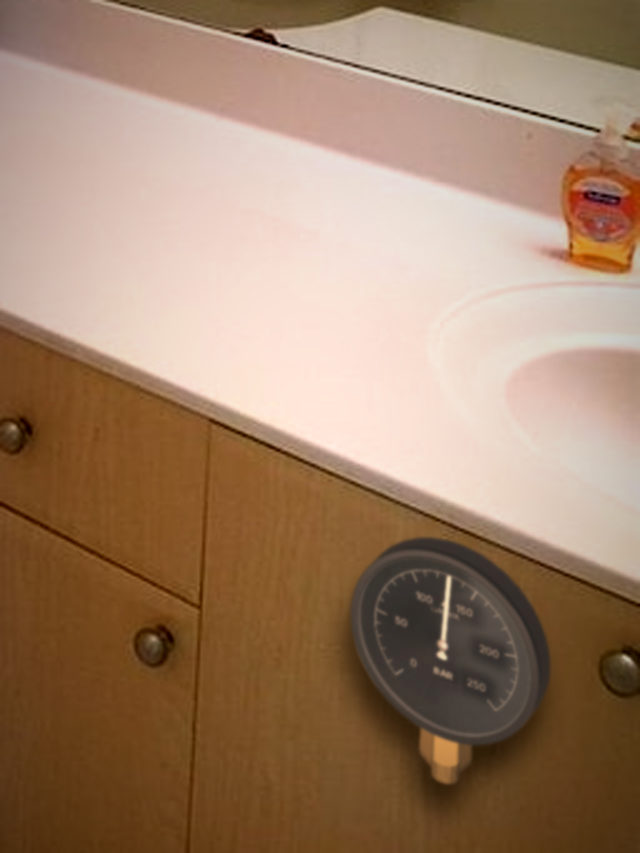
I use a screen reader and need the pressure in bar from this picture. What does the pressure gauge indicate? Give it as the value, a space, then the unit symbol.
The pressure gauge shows 130 bar
